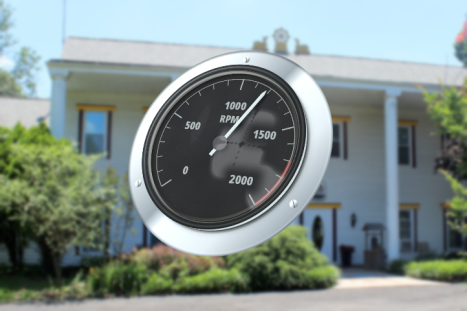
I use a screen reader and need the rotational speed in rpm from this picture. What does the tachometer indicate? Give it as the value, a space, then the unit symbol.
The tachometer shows 1200 rpm
